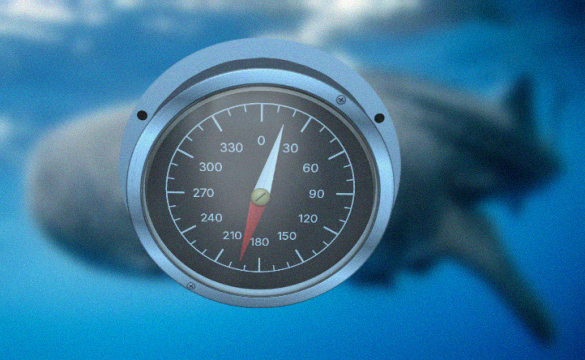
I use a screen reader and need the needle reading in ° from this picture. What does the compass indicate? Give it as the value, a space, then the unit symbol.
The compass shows 195 °
